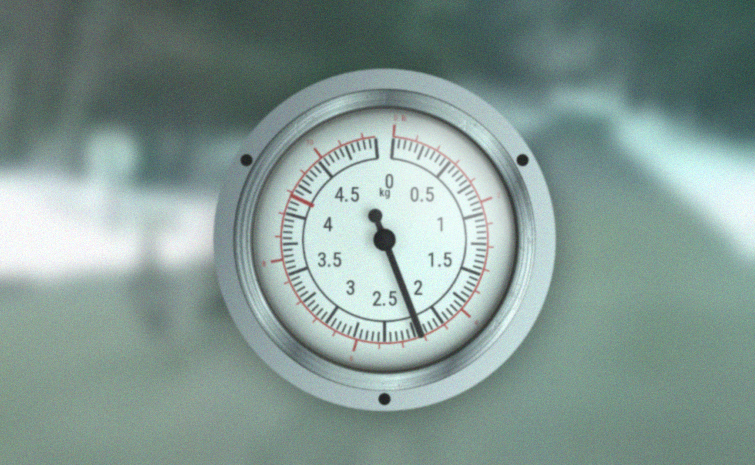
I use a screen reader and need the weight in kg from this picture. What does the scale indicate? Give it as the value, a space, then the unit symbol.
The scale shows 2.2 kg
